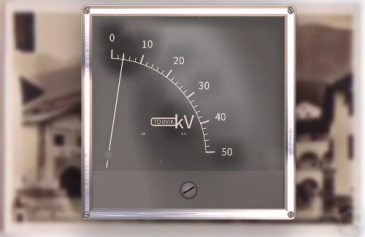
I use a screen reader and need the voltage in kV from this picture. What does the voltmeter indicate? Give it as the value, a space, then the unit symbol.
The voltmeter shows 4 kV
